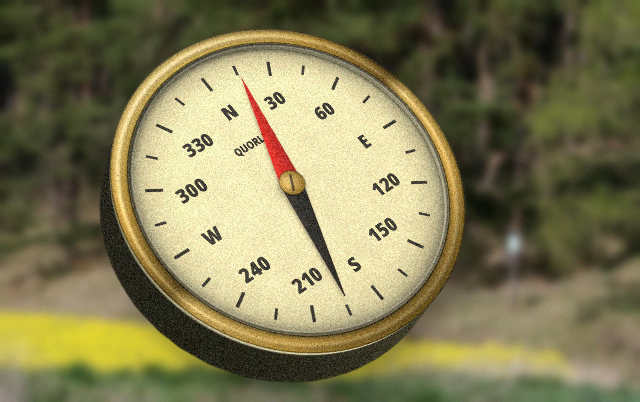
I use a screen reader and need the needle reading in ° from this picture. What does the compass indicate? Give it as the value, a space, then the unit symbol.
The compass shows 15 °
